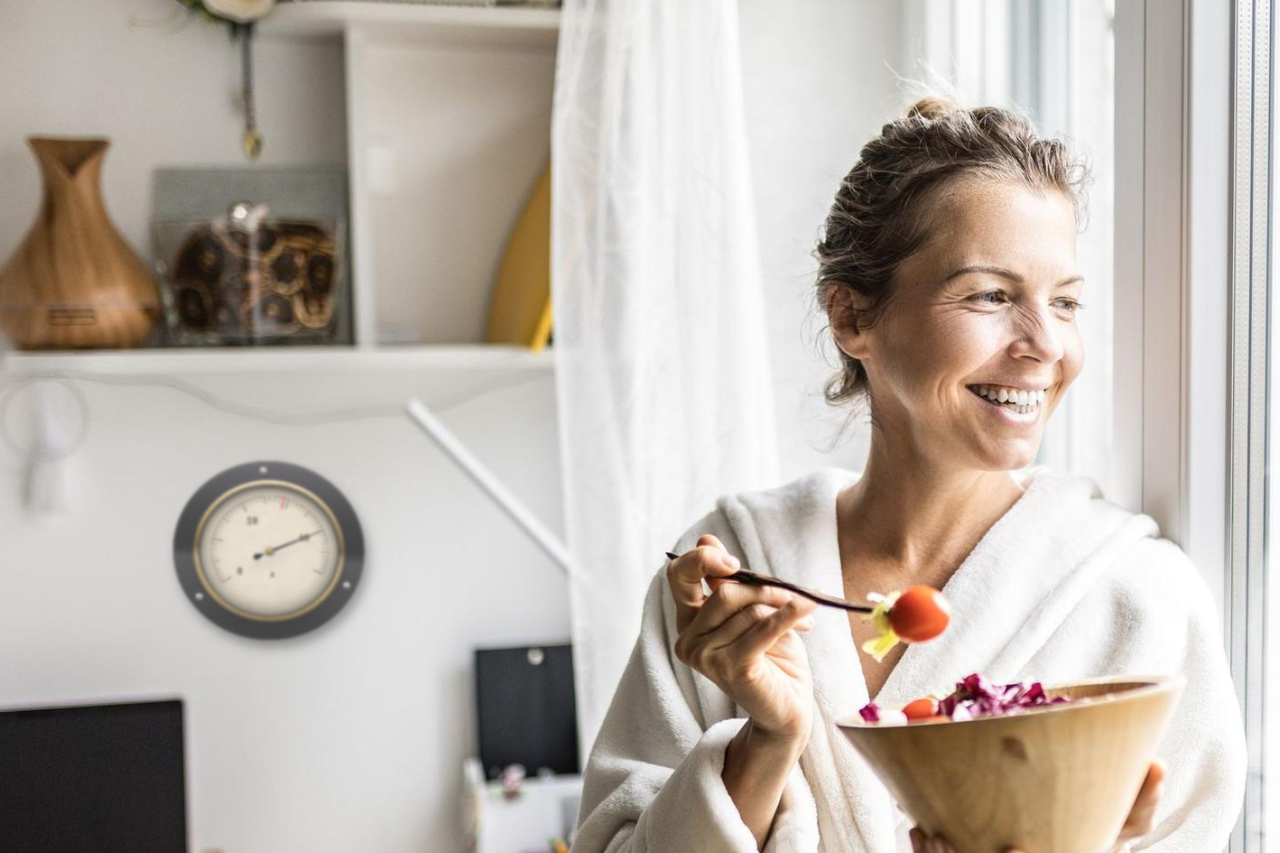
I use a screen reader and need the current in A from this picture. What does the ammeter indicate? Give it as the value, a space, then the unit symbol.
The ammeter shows 40 A
